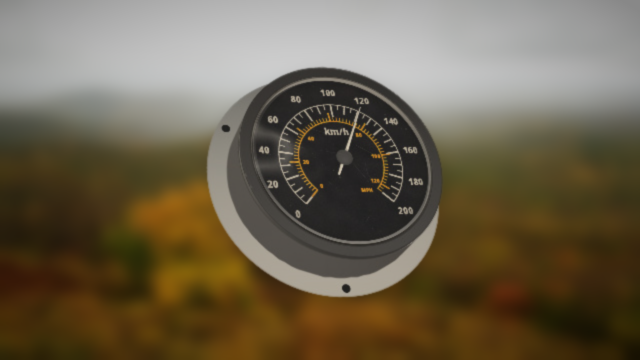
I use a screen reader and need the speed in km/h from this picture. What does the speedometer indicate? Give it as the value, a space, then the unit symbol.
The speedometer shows 120 km/h
